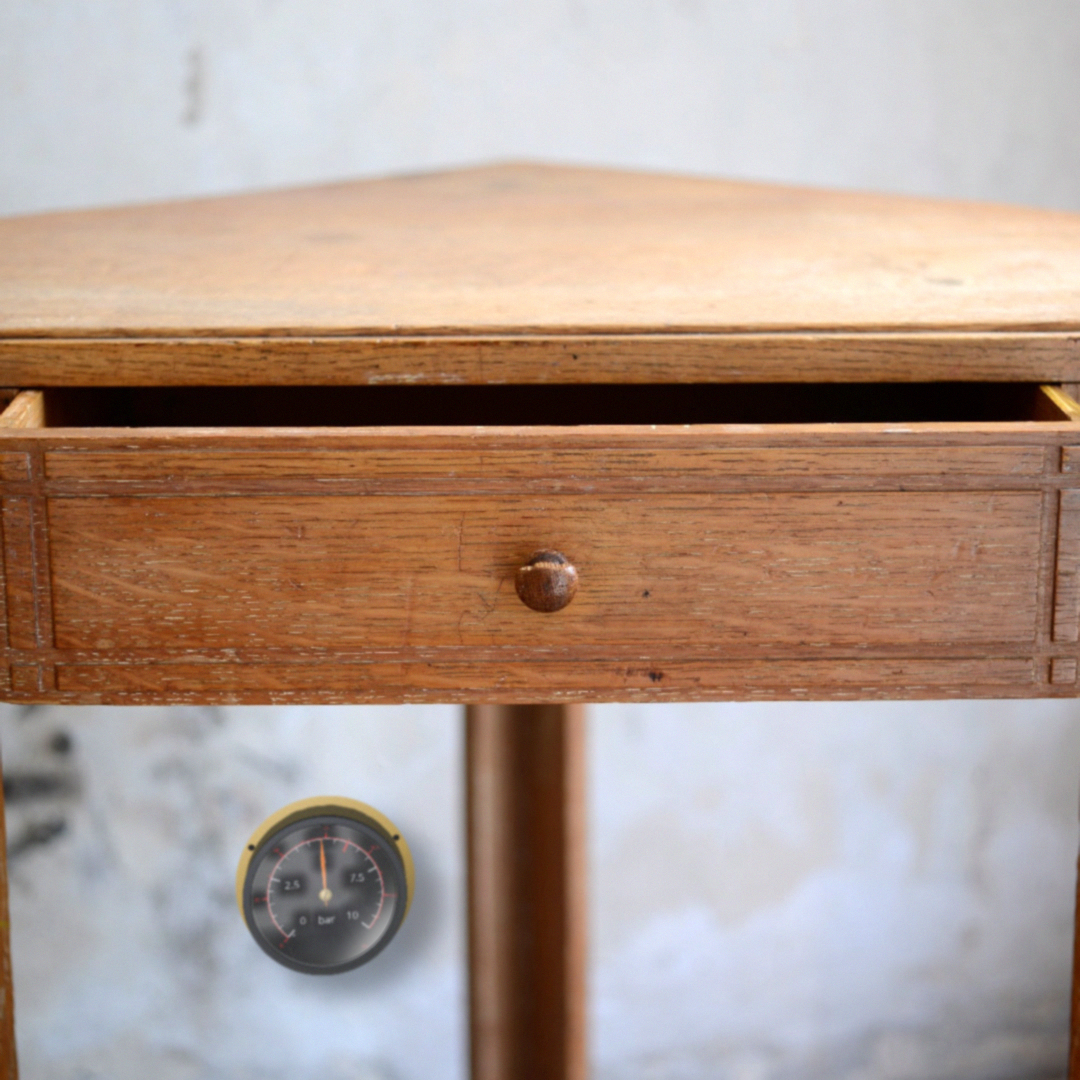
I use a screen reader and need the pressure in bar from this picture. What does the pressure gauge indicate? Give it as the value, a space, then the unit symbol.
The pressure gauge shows 5 bar
